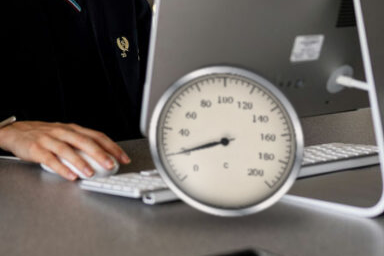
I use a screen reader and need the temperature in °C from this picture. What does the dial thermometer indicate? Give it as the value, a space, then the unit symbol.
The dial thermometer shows 20 °C
